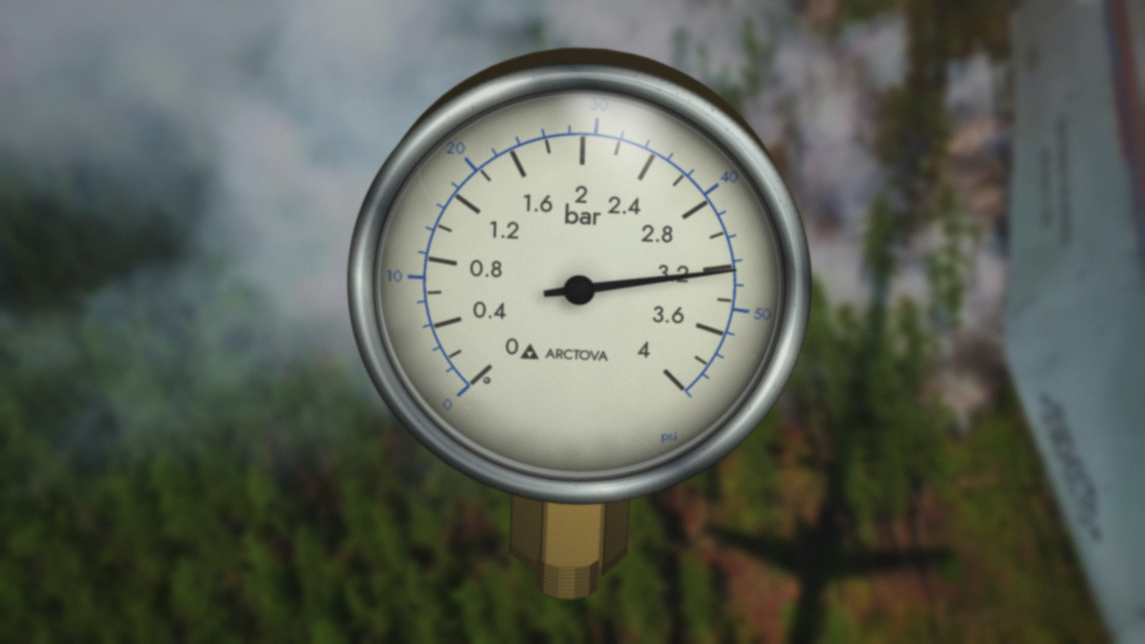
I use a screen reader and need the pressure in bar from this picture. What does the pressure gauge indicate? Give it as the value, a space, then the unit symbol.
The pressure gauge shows 3.2 bar
